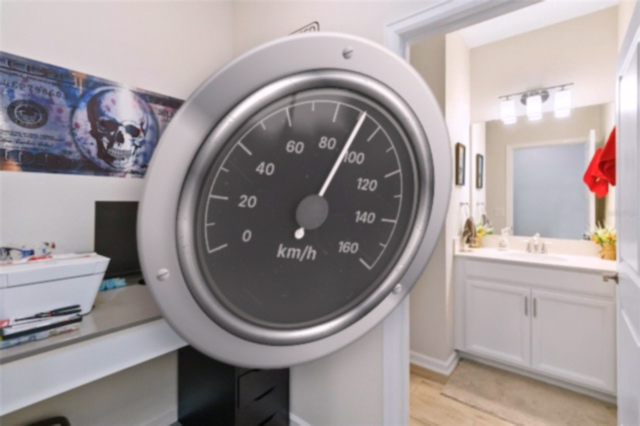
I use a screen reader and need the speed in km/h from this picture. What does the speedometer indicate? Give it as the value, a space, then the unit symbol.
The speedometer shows 90 km/h
